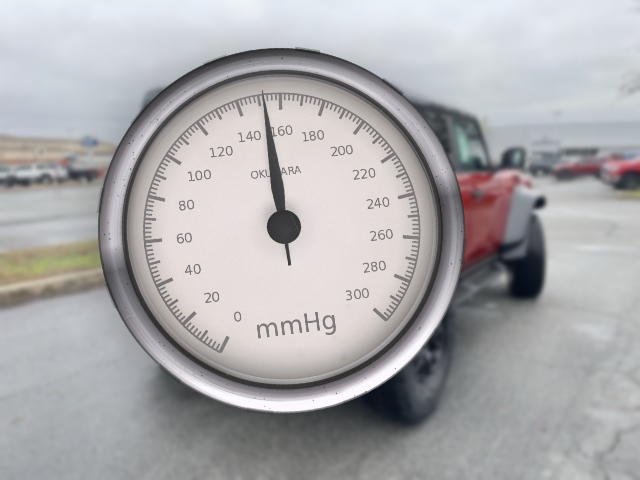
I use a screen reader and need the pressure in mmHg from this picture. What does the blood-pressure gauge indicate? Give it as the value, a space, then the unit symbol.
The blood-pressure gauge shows 152 mmHg
